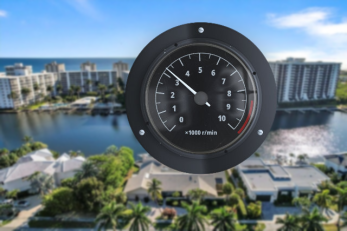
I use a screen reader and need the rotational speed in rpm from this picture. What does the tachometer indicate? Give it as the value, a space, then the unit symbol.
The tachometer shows 3250 rpm
